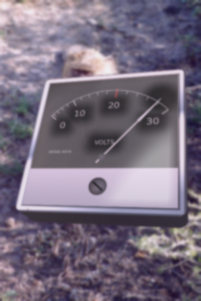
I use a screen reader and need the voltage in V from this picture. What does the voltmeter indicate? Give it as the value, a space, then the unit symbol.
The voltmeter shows 28 V
